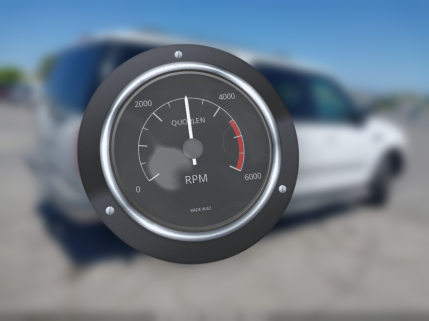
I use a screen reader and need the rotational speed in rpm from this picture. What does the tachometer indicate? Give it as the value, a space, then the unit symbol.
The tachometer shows 3000 rpm
